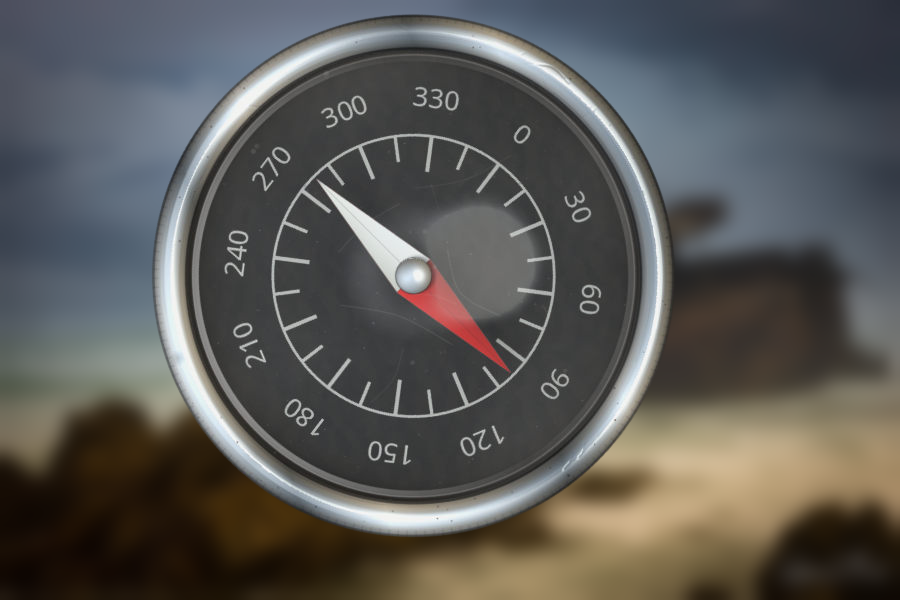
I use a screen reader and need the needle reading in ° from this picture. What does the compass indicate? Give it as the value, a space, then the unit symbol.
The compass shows 97.5 °
